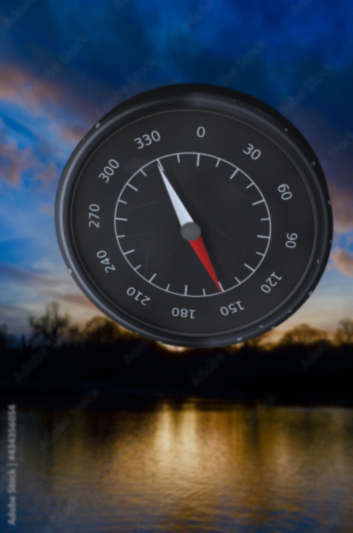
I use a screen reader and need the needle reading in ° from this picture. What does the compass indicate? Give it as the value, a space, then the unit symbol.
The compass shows 150 °
